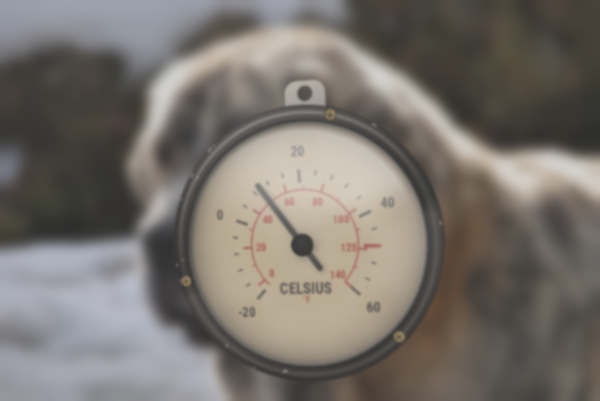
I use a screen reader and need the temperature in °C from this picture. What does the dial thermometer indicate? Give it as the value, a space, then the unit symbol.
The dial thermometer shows 10 °C
